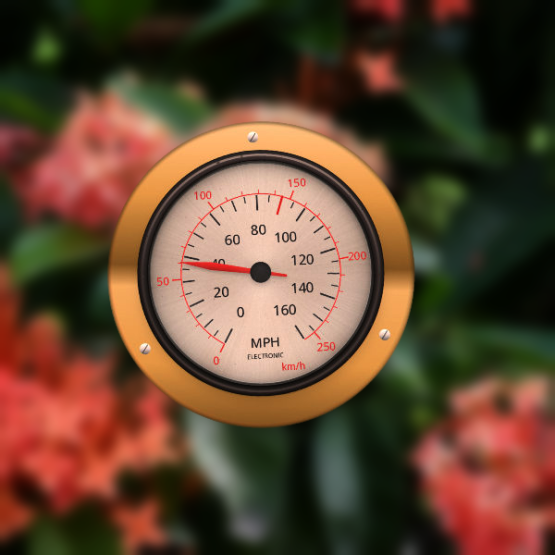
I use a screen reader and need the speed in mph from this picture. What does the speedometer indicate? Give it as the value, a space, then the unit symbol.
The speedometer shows 37.5 mph
